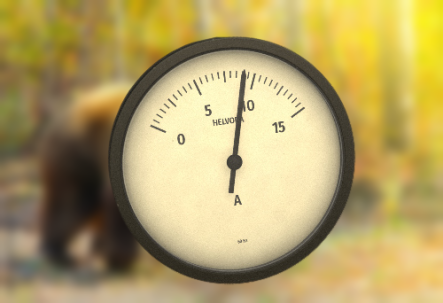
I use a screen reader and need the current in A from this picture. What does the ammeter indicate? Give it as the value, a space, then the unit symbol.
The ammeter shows 9 A
